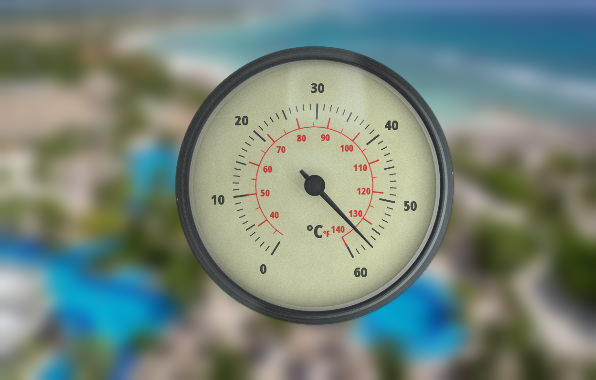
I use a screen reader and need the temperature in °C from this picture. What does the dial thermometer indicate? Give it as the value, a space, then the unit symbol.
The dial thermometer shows 57 °C
